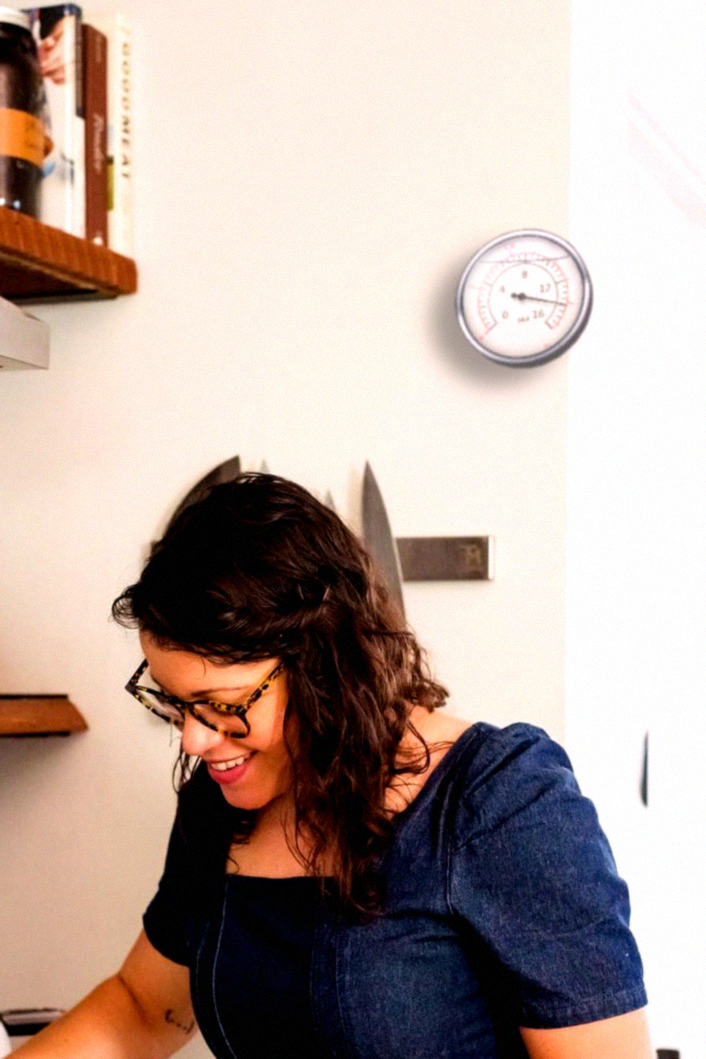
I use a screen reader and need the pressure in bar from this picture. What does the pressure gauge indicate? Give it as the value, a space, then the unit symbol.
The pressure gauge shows 14 bar
